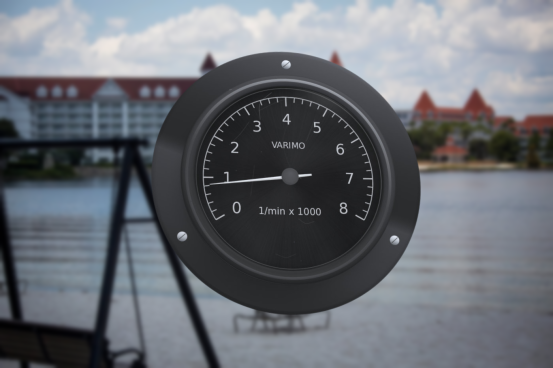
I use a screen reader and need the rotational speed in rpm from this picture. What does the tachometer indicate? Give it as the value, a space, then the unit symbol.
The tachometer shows 800 rpm
